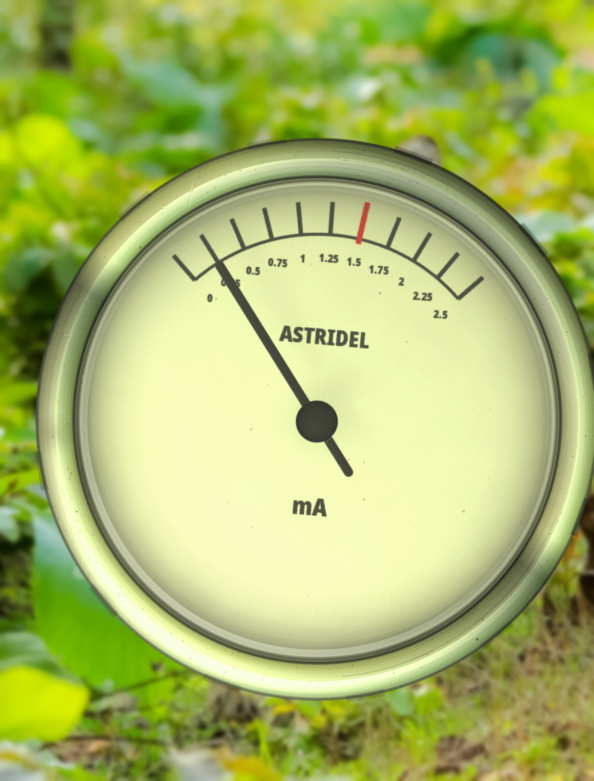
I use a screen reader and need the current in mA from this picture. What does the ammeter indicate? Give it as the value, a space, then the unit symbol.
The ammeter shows 0.25 mA
